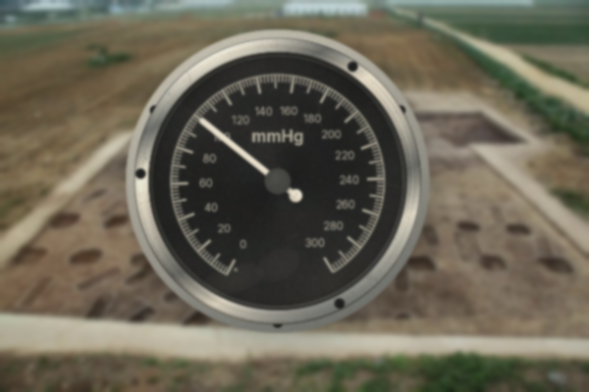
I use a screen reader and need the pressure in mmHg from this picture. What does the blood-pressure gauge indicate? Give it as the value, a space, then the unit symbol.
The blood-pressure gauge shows 100 mmHg
